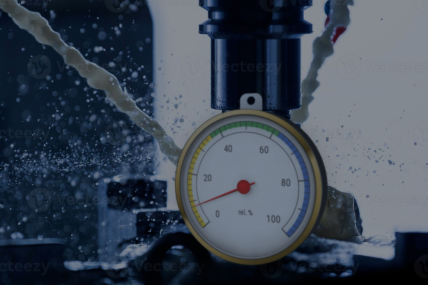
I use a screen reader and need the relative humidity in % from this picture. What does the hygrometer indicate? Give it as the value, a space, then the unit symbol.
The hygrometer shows 8 %
